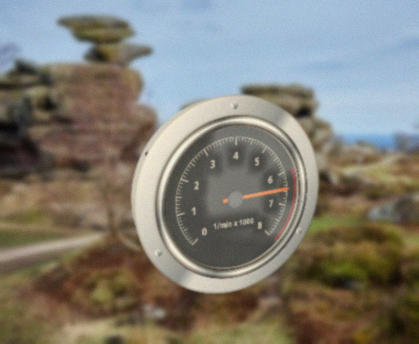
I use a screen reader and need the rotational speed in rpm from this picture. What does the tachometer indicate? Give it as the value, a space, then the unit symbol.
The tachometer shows 6500 rpm
